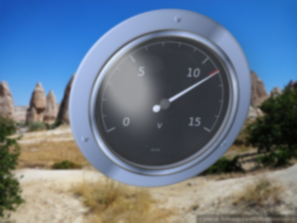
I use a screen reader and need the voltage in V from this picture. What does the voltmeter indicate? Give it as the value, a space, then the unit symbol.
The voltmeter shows 11 V
